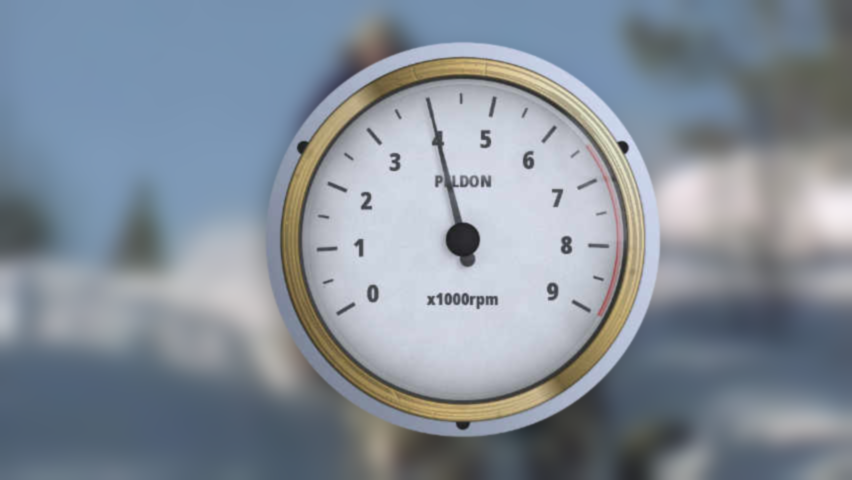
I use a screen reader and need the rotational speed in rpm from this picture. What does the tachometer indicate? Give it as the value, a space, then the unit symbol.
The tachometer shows 4000 rpm
